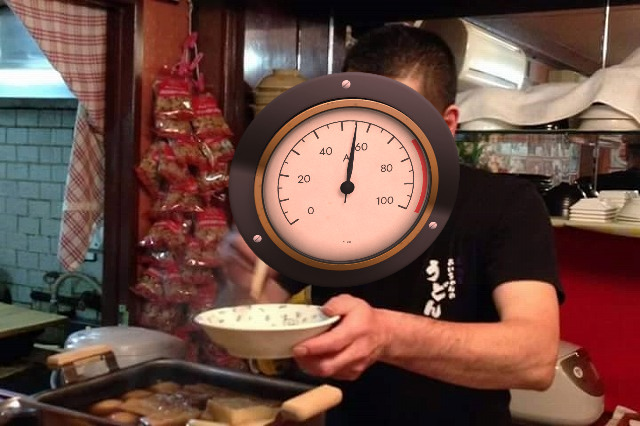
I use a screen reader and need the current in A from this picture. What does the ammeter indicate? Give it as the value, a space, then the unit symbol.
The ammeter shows 55 A
